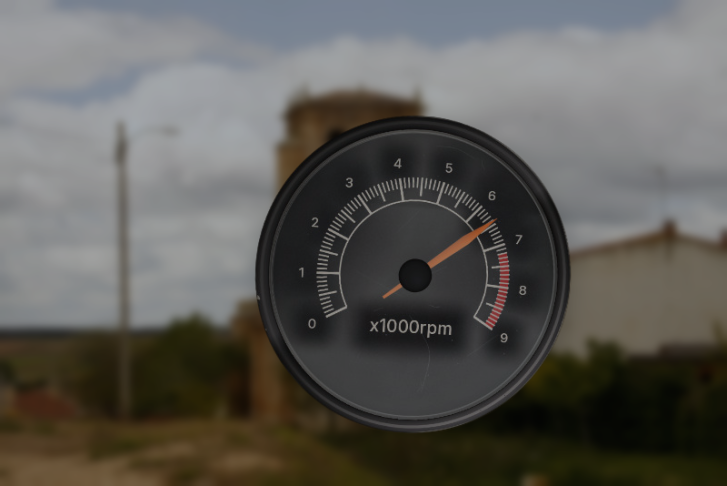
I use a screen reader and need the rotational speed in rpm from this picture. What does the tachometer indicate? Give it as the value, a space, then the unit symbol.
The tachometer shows 6400 rpm
